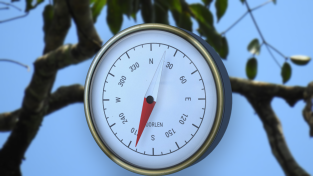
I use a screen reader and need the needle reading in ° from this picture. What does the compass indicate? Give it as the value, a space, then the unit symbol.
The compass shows 200 °
